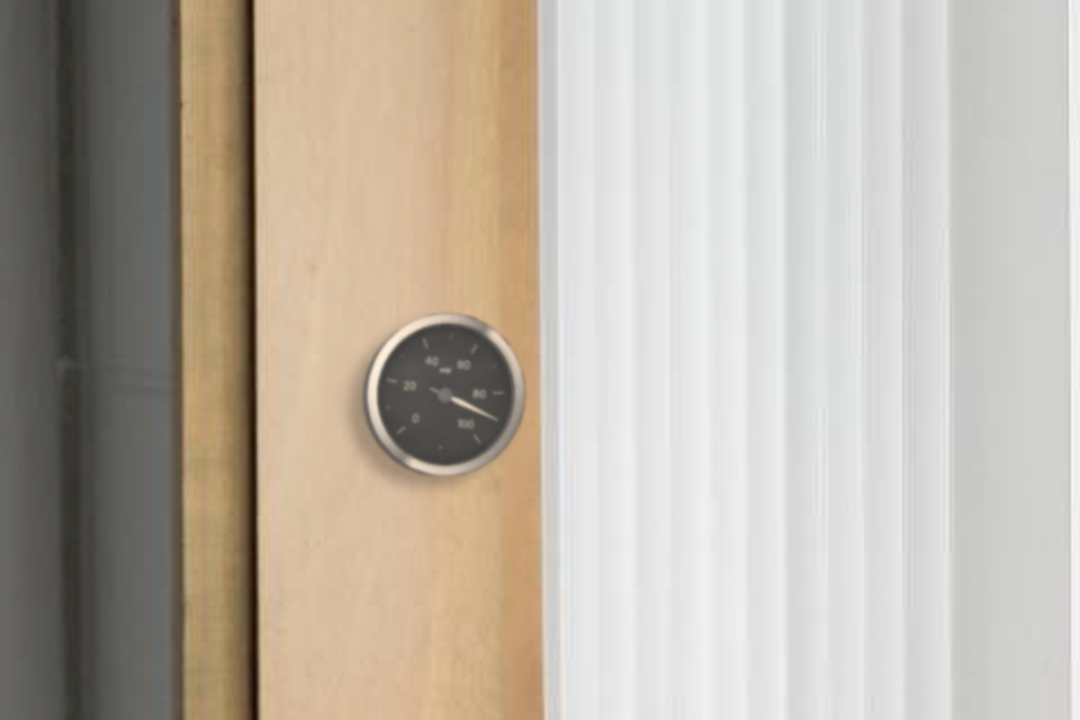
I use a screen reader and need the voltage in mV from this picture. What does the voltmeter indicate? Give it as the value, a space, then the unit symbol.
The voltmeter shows 90 mV
